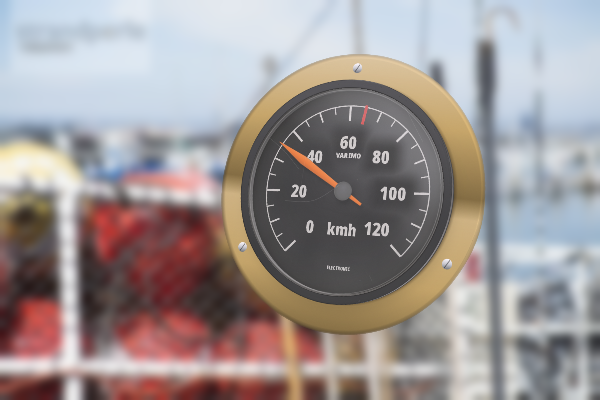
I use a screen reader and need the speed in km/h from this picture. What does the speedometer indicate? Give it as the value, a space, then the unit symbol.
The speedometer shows 35 km/h
